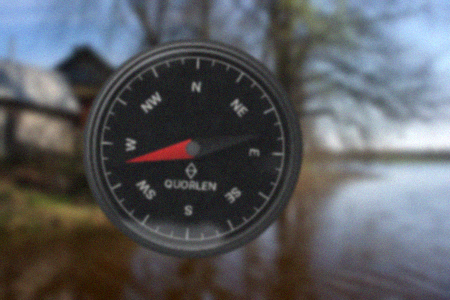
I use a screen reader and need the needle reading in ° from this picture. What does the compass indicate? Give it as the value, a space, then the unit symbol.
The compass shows 255 °
